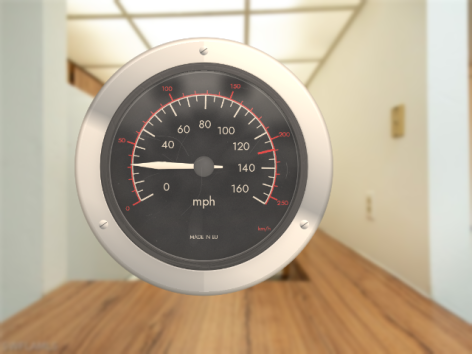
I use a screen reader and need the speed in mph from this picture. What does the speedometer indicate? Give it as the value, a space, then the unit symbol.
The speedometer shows 20 mph
